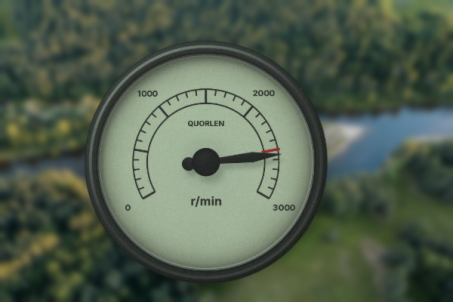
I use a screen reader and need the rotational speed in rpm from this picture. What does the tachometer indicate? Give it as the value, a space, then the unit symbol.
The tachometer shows 2550 rpm
